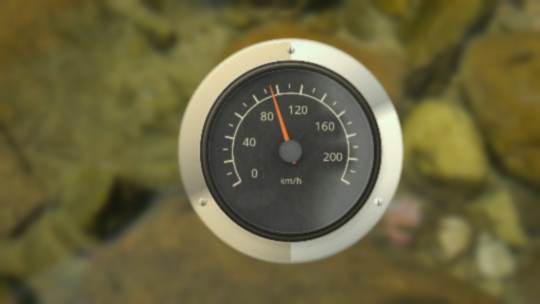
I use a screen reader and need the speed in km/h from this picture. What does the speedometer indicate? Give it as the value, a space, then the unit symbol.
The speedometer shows 95 km/h
